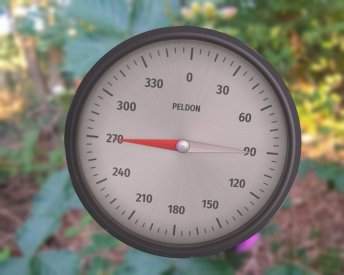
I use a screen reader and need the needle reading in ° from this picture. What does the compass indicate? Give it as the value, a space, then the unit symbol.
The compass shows 270 °
